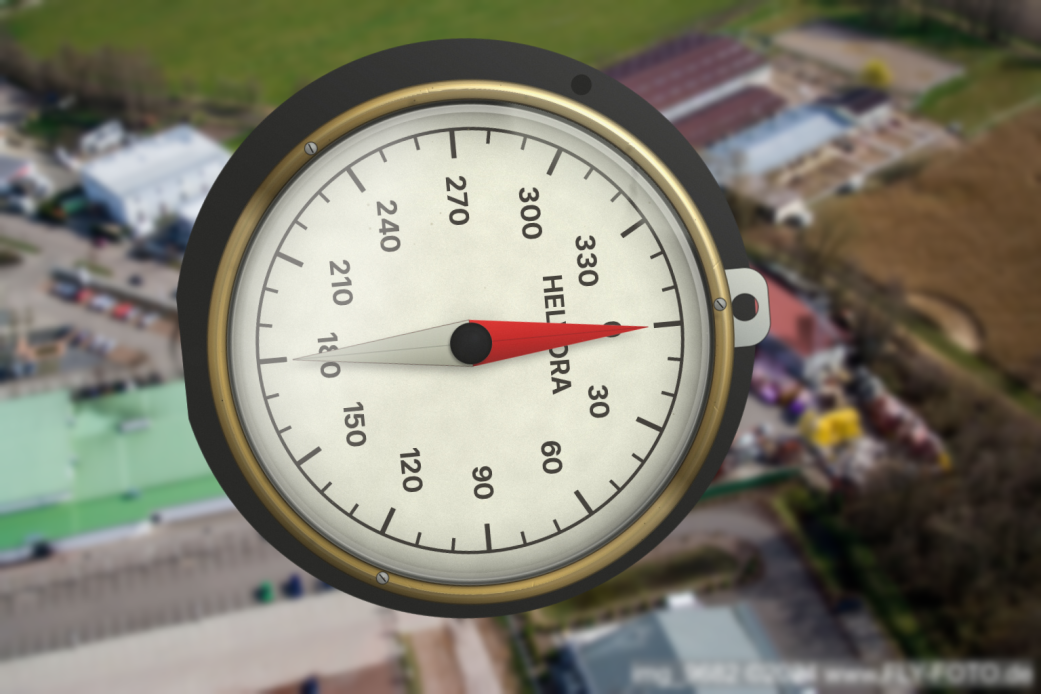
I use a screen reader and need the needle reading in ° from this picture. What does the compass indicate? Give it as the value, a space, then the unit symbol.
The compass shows 0 °
